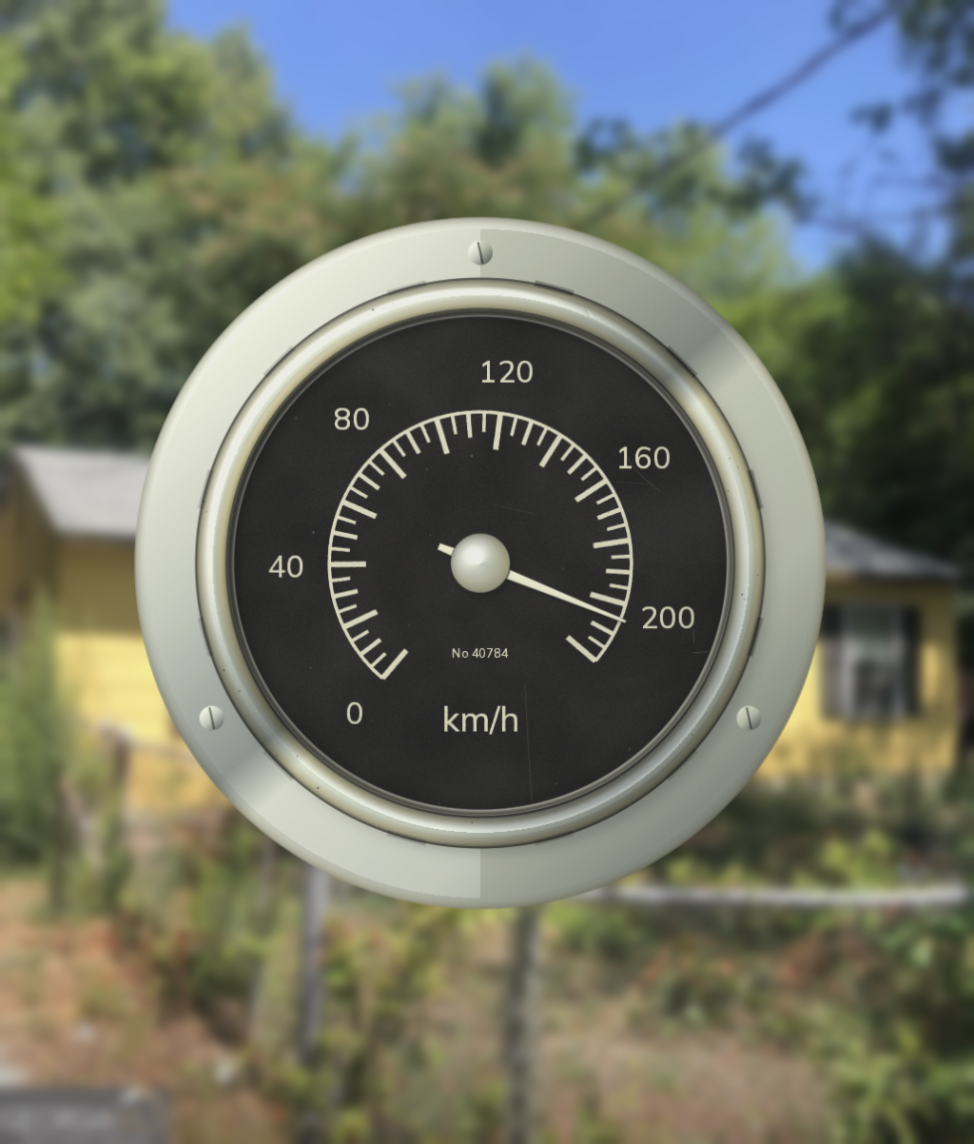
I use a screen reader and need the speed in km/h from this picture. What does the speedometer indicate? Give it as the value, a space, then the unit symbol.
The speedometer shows 205 km/h
